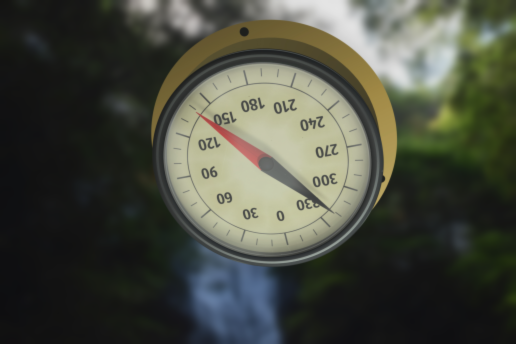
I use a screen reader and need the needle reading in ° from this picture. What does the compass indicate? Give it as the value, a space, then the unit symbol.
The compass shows 140 °
